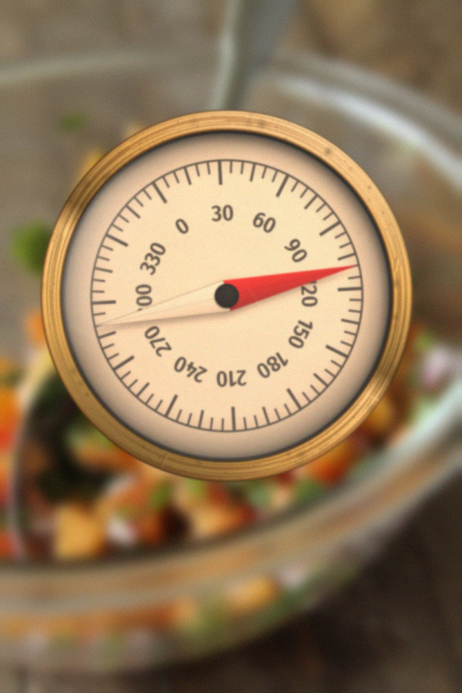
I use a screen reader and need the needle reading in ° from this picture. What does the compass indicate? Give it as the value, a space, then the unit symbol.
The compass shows 110 °
